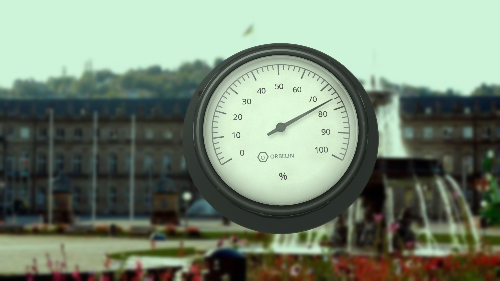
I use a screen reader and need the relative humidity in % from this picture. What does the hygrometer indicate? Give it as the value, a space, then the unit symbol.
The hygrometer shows 76 %
